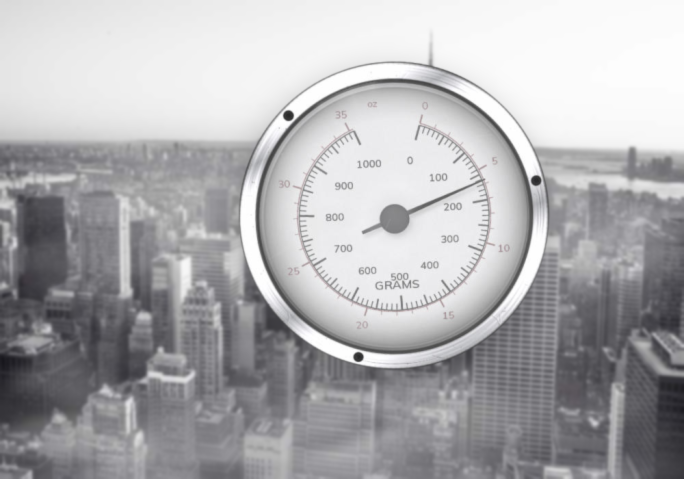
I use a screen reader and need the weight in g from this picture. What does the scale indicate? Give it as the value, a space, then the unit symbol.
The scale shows 160 g
